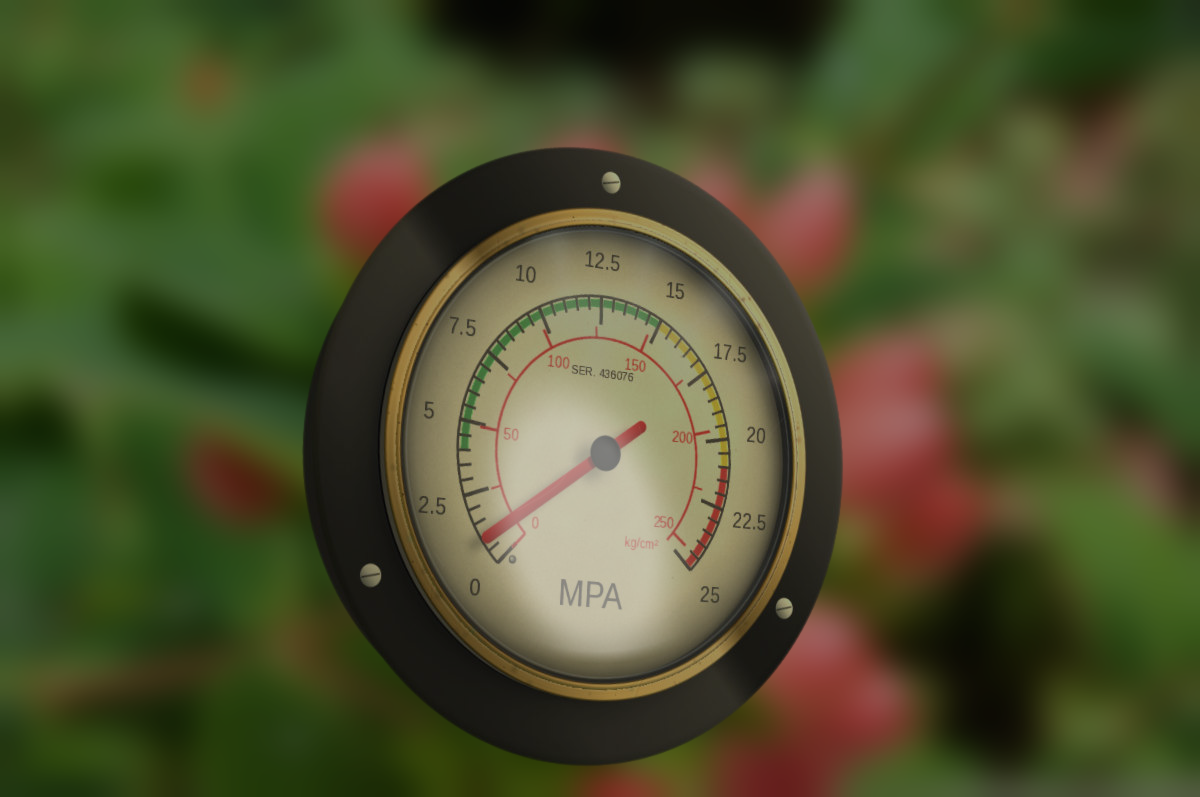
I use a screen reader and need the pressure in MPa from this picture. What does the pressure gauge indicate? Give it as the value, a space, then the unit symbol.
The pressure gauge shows 1 MPa
